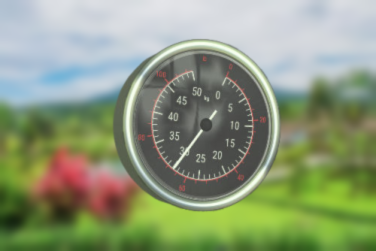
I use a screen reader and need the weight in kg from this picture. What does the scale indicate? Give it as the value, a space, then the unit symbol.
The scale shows 30 kg
